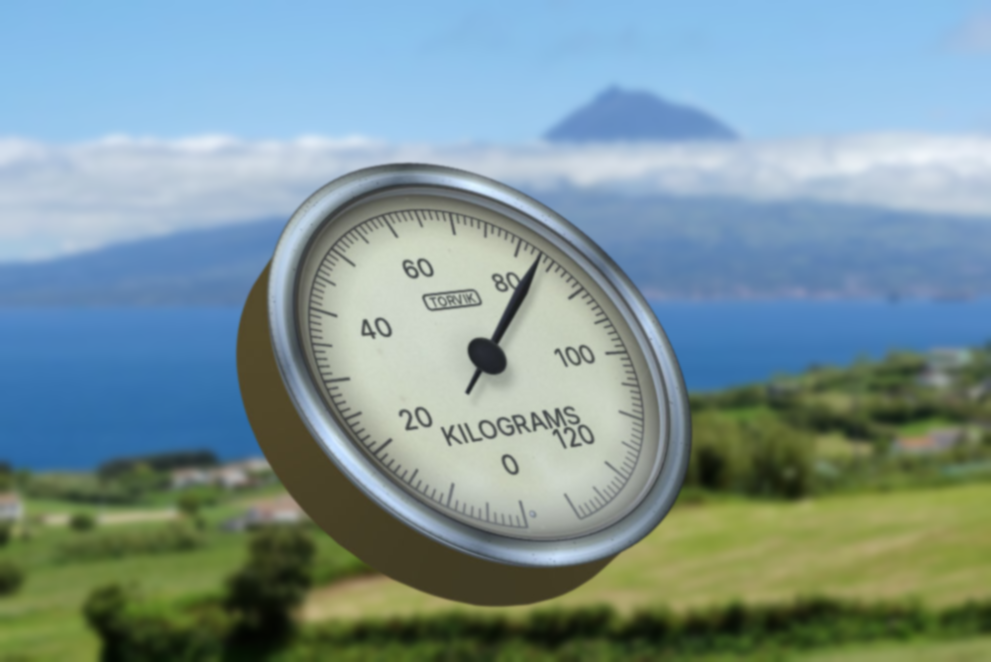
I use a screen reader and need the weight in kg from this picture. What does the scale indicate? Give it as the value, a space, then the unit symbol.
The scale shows 83 kg
